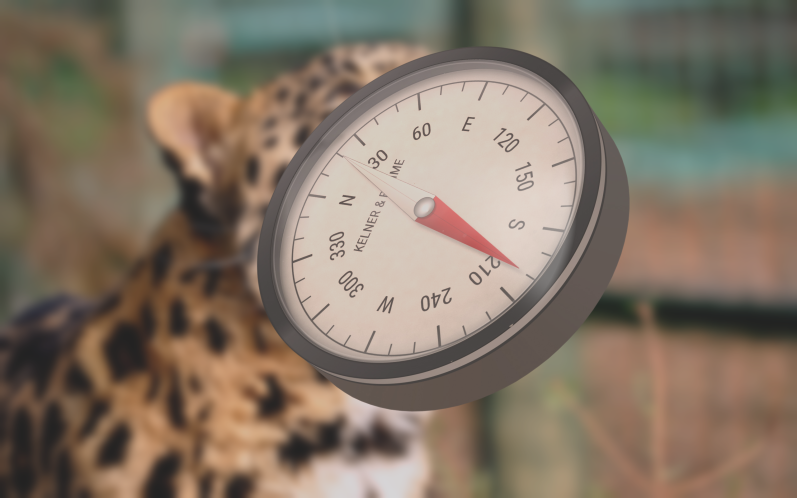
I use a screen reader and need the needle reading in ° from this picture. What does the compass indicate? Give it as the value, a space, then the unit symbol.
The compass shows 200 °
